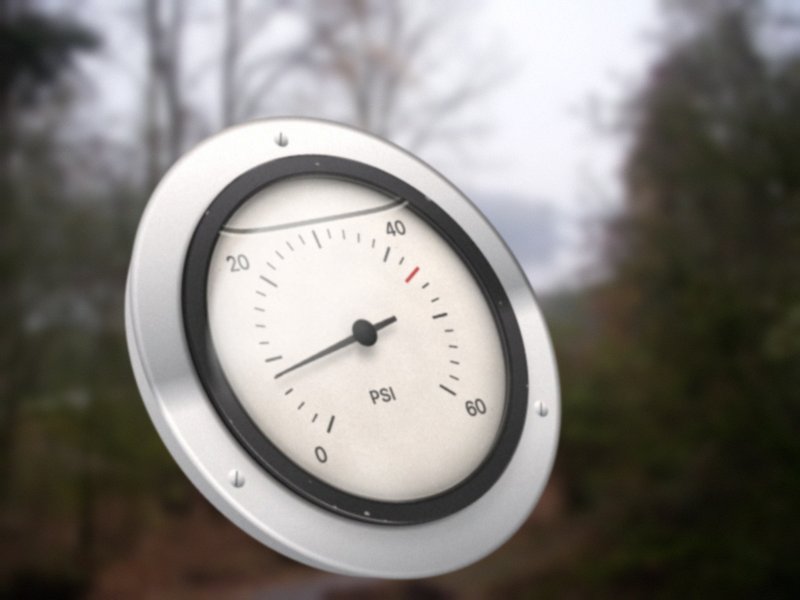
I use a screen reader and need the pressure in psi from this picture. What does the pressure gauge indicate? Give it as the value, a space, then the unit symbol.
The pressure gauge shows 8 psi
